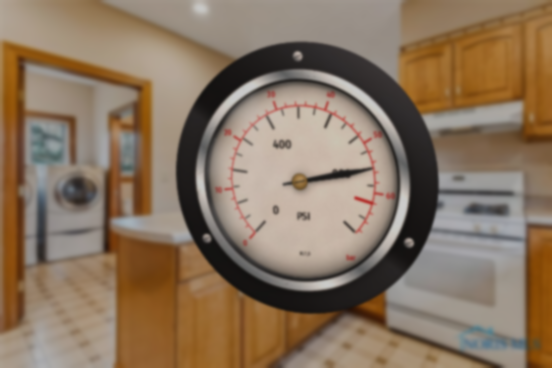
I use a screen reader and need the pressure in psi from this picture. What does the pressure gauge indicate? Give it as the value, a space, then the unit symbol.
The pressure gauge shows 800 psi
